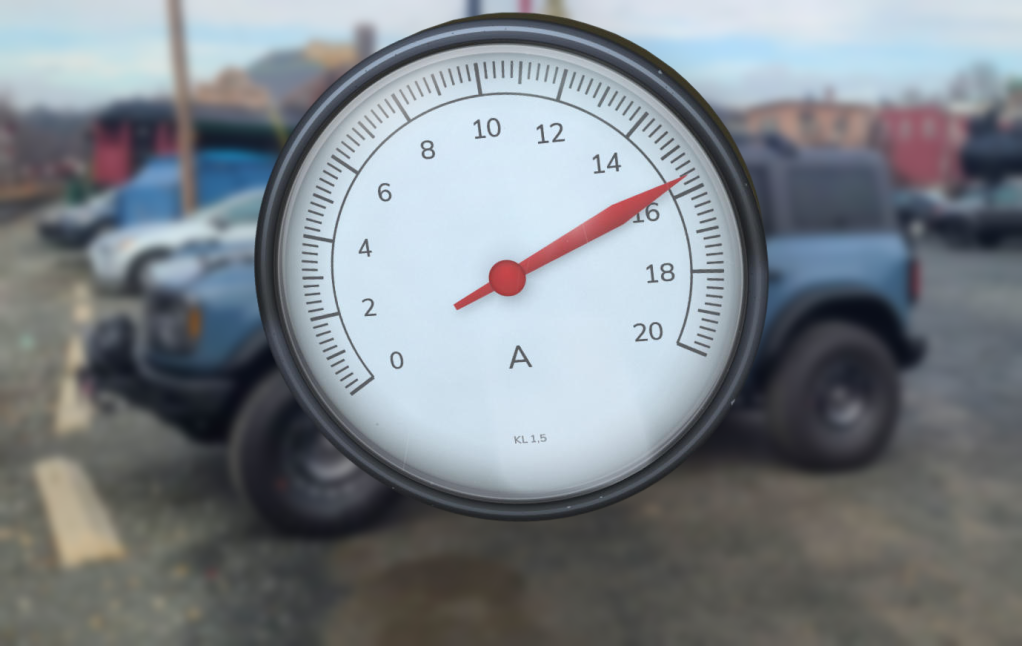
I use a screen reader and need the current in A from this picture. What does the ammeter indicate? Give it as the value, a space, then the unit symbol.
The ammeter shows 15.6 A
